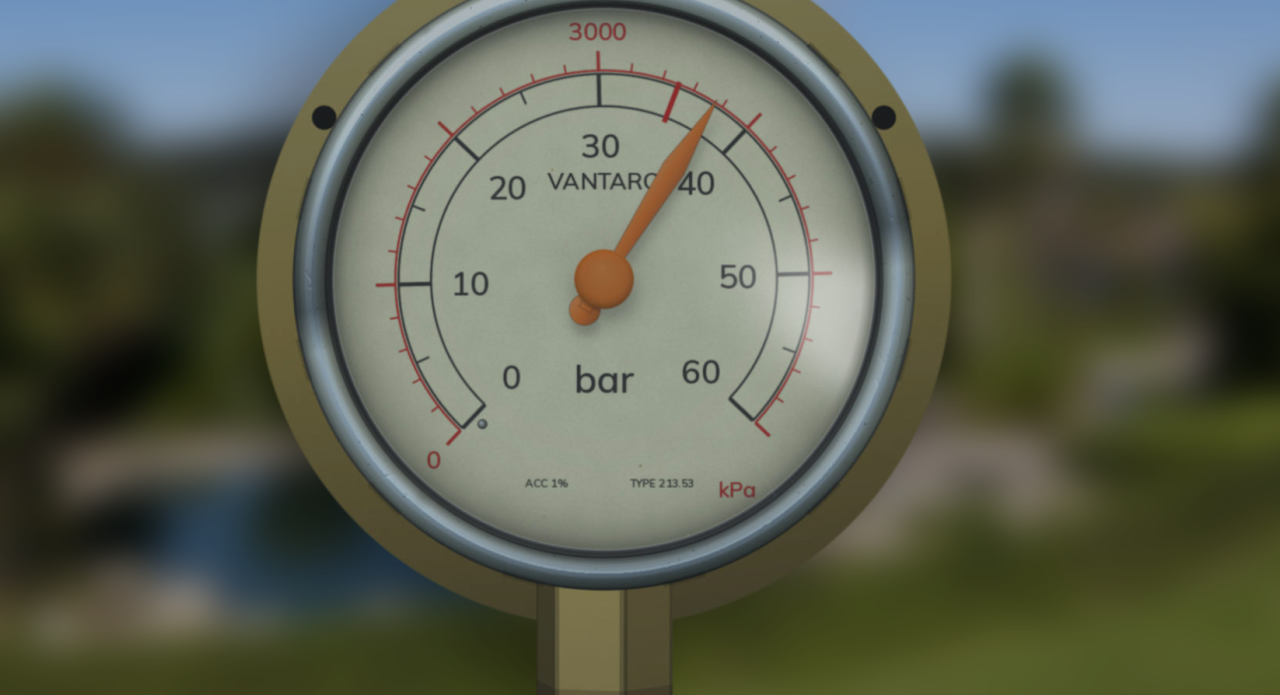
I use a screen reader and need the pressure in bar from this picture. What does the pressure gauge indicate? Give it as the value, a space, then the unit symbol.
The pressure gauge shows 37.5 bar
